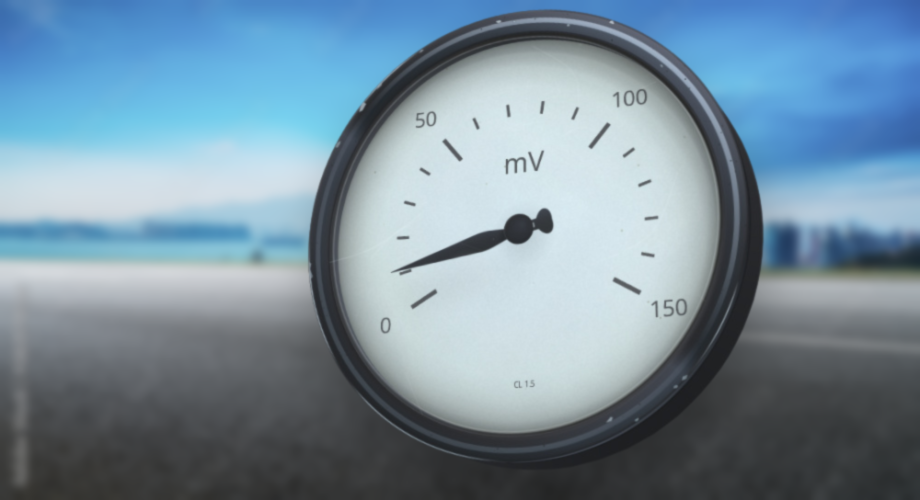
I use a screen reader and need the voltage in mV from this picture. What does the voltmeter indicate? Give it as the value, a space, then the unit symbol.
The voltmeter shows 10 mV
